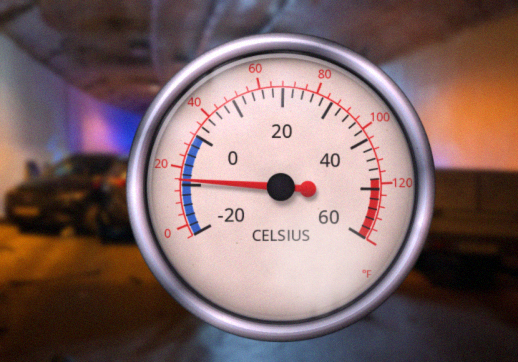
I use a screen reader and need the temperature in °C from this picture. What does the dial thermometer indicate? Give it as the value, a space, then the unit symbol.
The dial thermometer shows -9 °C
